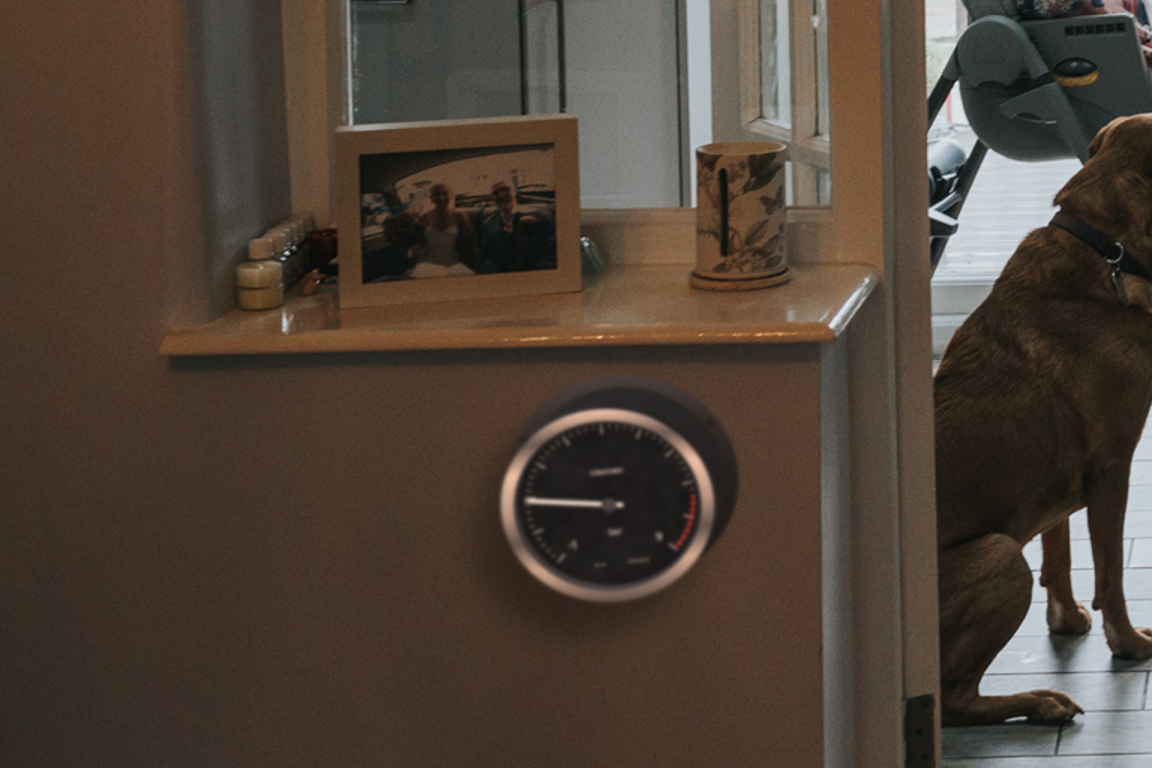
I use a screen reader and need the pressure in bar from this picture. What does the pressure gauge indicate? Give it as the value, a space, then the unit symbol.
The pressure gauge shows 1 bar
